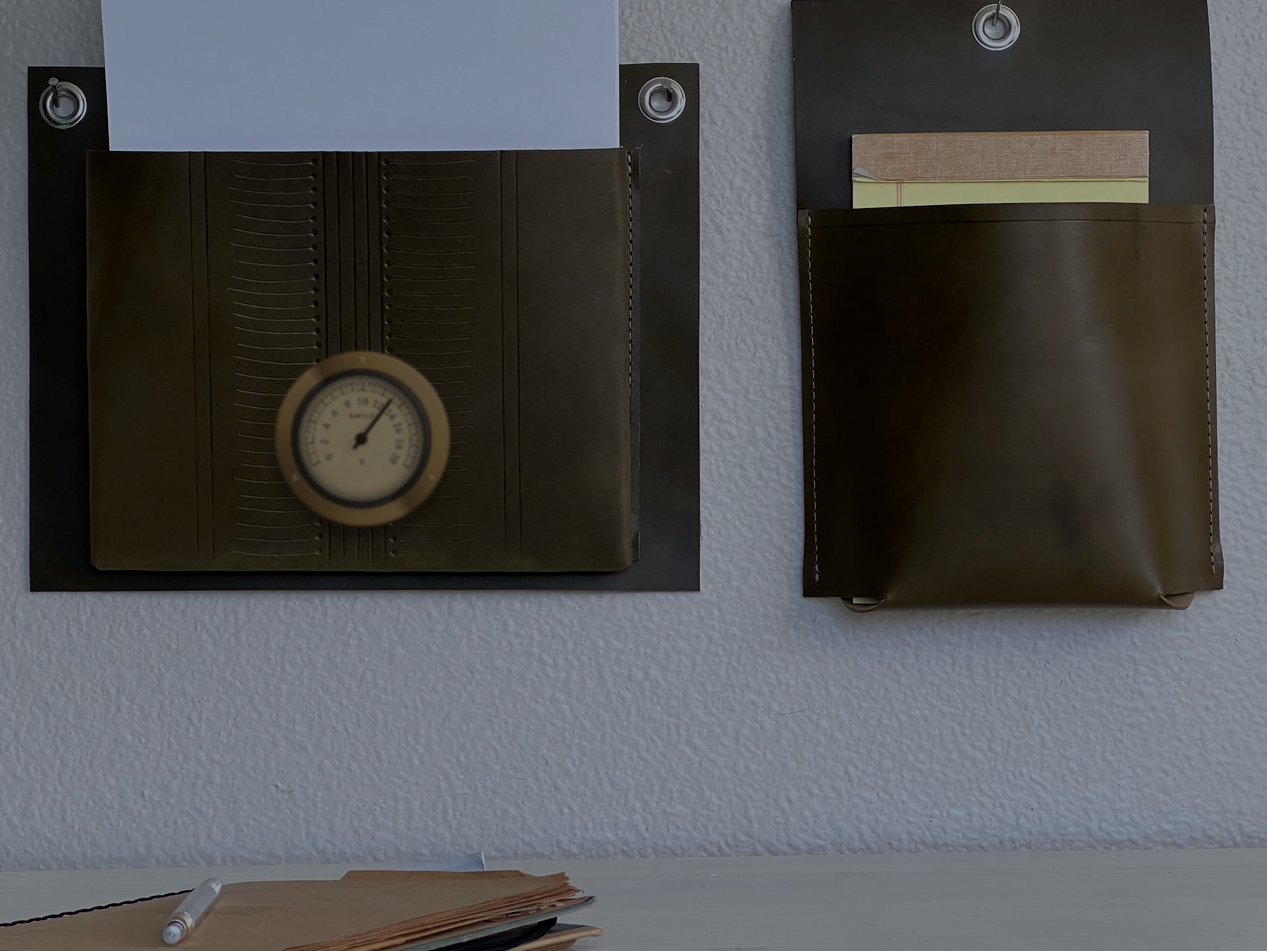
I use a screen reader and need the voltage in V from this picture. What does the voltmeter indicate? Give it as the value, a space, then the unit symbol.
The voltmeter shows 13 V
